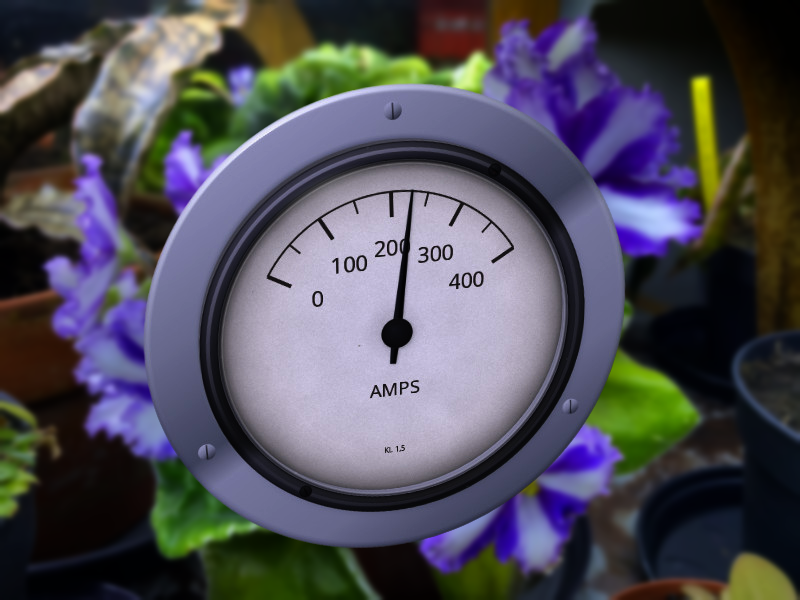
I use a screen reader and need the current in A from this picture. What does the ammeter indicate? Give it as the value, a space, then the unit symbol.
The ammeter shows 225 A
